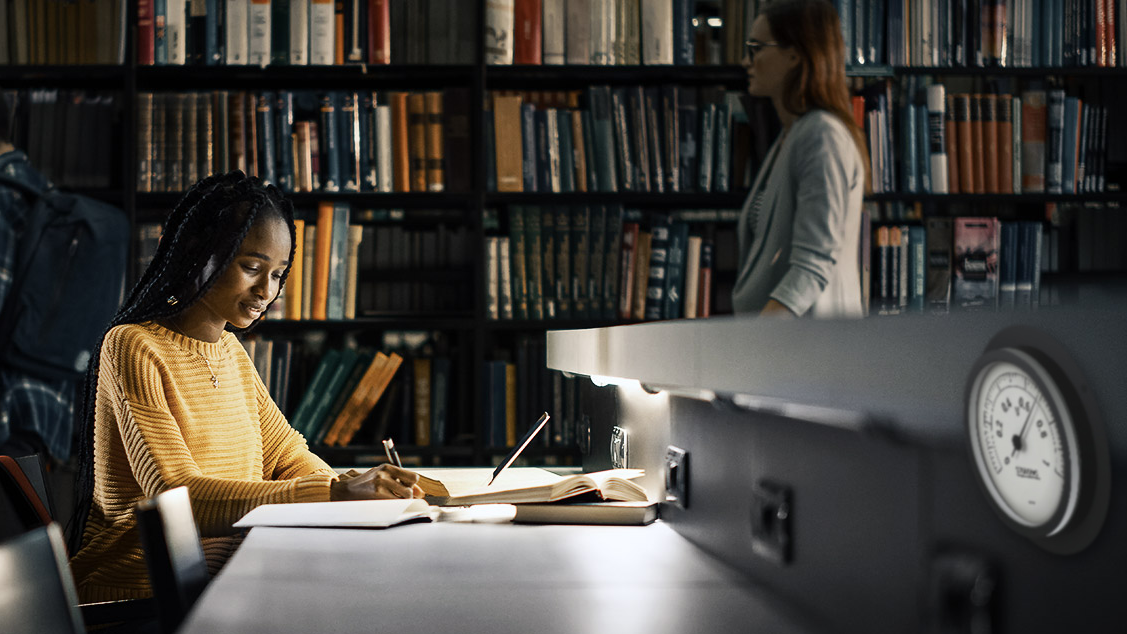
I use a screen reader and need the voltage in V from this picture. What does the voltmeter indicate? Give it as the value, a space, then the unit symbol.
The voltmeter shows 0.7 V
